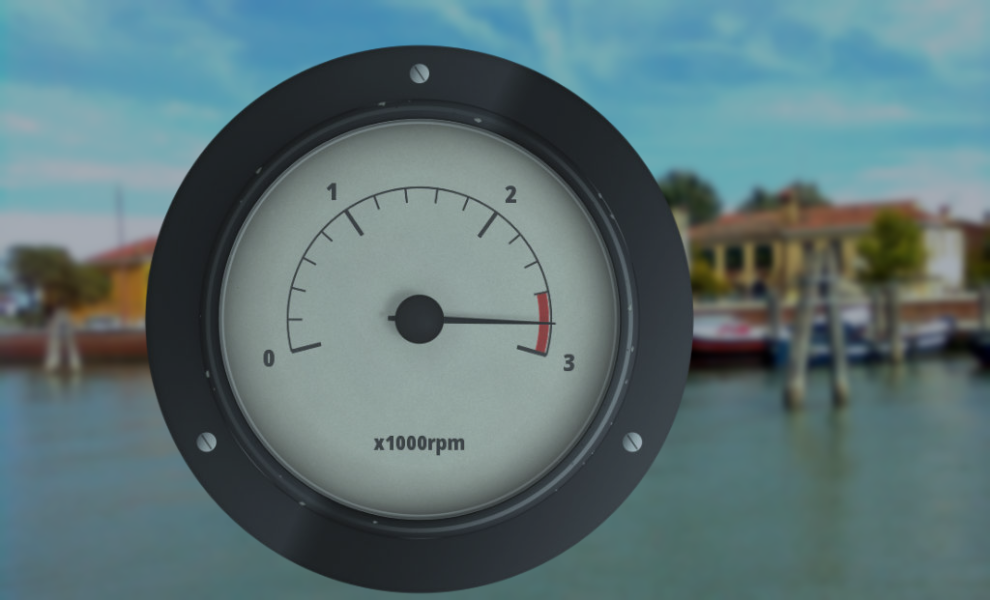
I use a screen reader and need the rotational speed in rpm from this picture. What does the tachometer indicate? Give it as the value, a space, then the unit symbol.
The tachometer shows 2800 rpm
